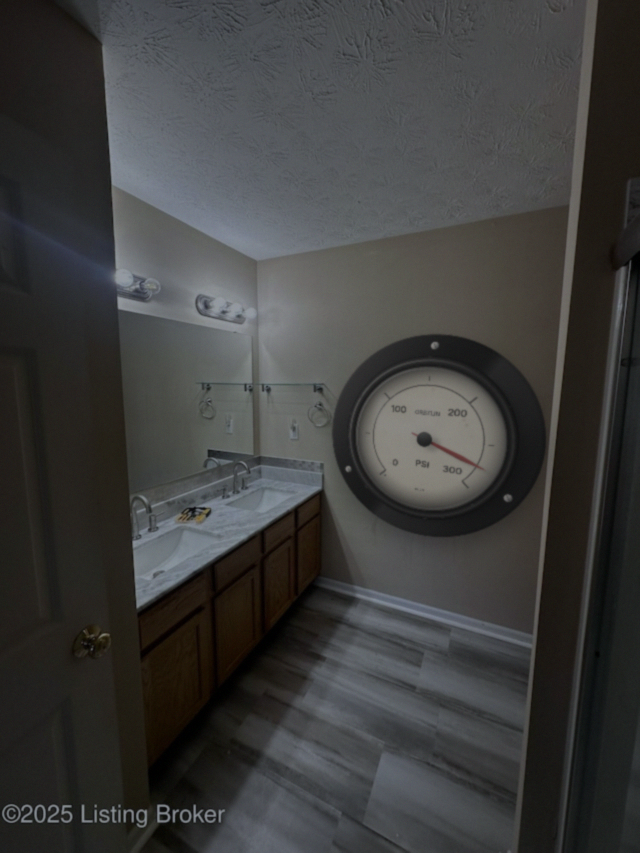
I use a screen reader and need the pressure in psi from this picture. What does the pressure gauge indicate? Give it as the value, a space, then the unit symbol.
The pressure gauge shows 275 psi
